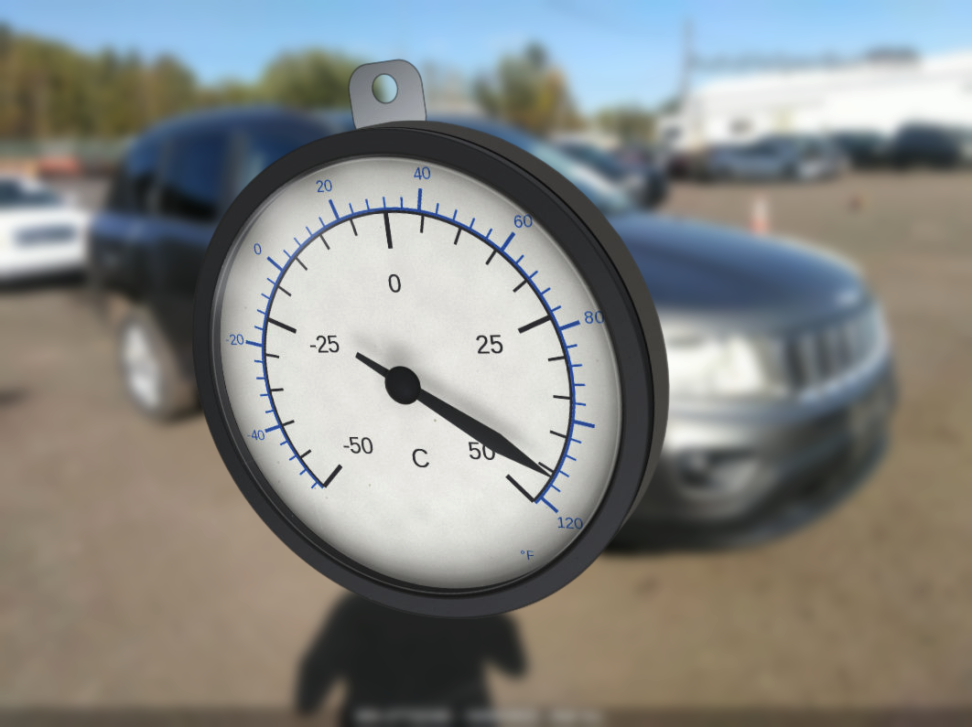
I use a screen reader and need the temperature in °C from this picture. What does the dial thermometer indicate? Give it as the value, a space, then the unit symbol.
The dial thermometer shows 45 °C
